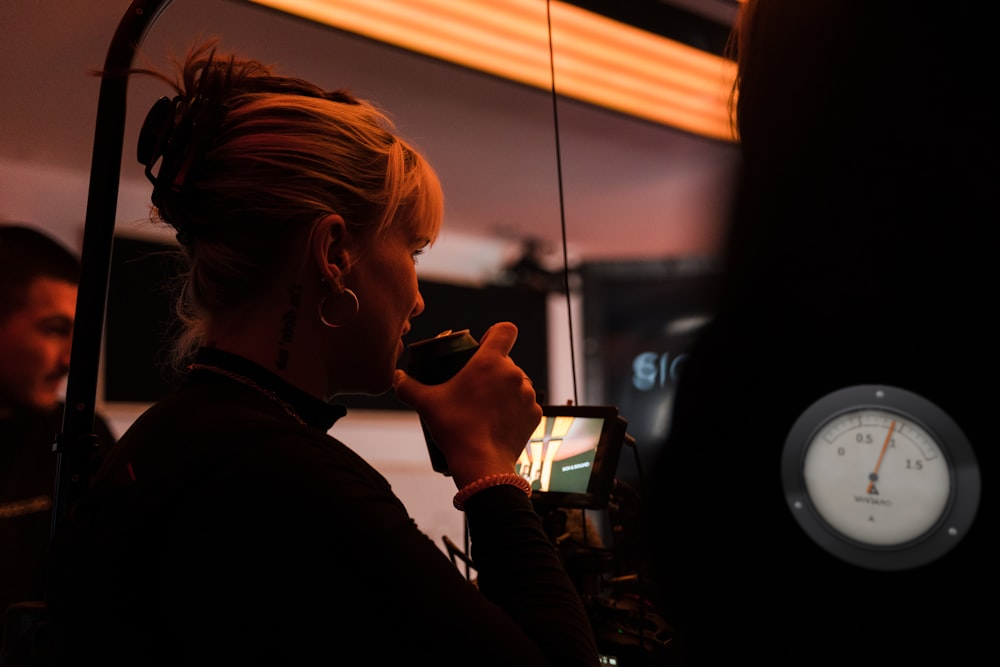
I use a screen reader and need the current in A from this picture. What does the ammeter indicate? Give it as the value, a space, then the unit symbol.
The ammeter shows 0.9 A
